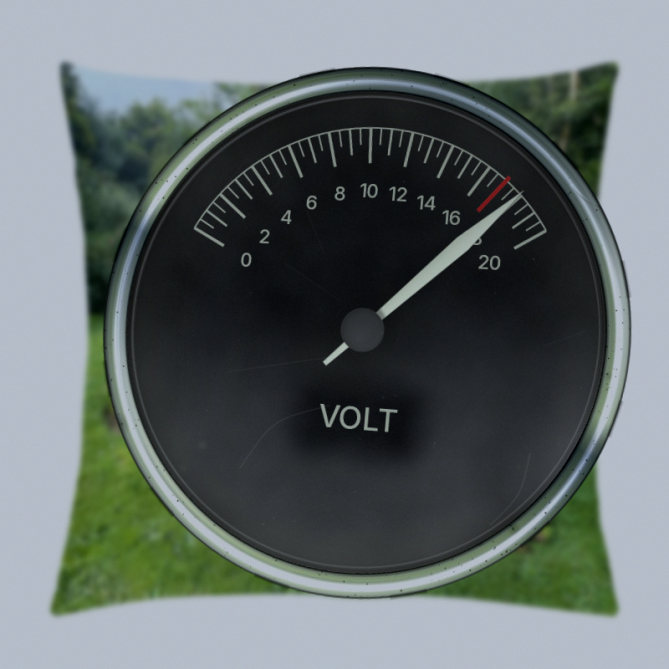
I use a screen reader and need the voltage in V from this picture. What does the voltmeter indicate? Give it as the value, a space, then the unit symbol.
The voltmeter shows 18 V
